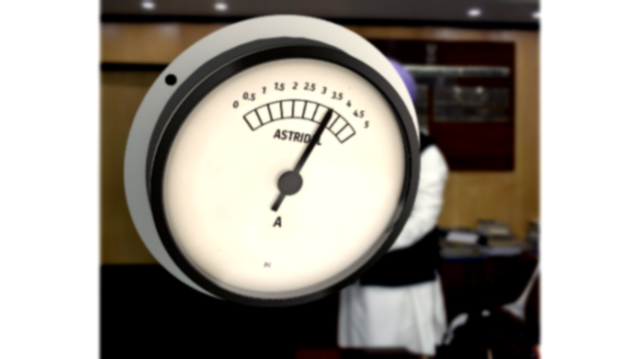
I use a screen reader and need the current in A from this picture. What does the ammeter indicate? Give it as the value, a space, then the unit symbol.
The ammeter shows 3.5 A
